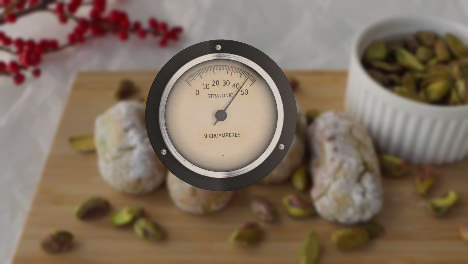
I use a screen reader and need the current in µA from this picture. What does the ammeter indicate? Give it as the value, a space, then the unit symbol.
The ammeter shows 45 µA
